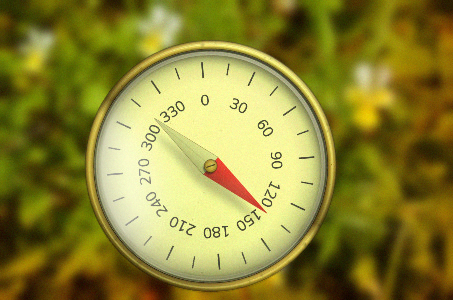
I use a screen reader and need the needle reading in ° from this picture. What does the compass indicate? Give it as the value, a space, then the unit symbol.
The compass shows 135 °
